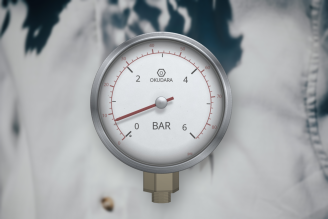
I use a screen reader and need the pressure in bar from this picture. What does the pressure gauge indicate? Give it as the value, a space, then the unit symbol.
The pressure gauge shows 0.5 bar
